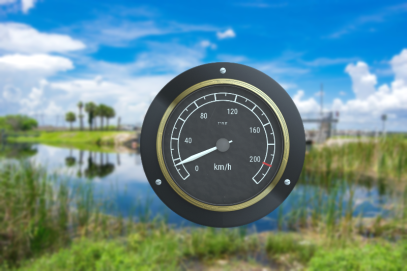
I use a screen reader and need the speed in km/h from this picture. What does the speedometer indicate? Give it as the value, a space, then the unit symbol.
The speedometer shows 15 km/h
